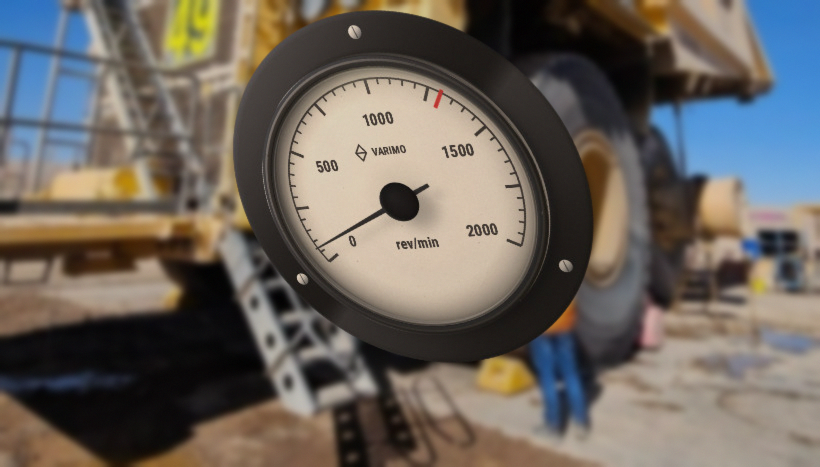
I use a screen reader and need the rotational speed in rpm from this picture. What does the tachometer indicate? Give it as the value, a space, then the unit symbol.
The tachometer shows 75 rpm
